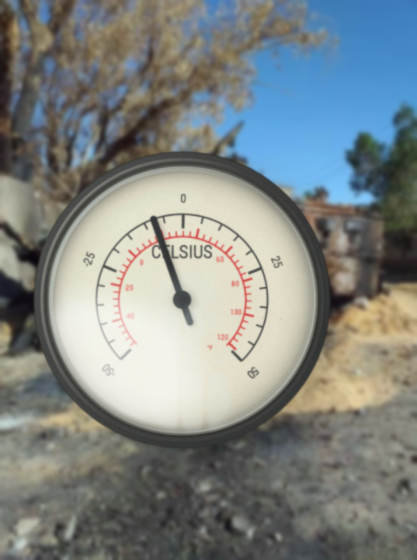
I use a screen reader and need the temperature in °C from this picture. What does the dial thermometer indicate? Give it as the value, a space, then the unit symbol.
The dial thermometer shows -7.5 °C
